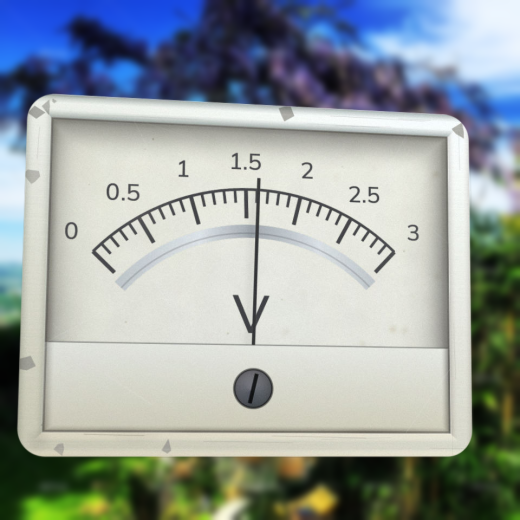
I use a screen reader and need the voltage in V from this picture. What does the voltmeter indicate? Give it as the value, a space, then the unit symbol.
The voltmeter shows 1.6 V
